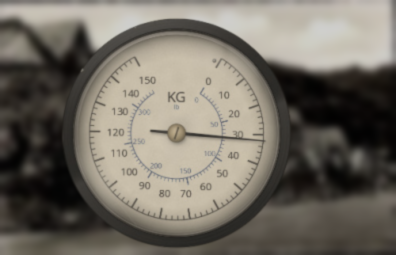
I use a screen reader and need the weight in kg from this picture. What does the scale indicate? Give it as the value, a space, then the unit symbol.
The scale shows 32 kg
